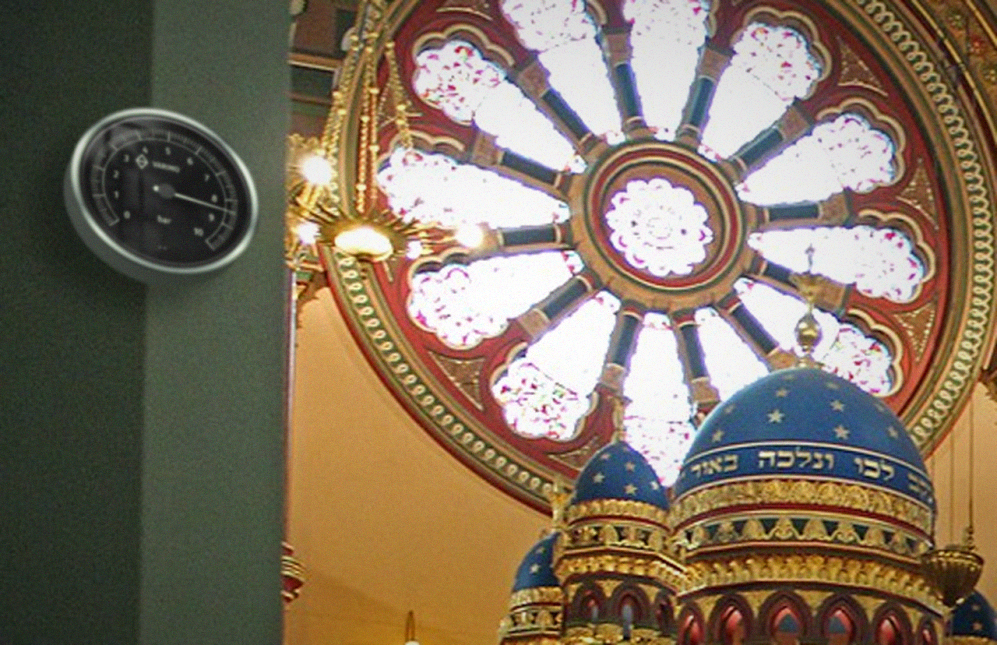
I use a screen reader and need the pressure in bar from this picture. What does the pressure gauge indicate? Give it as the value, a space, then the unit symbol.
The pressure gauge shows 8.5 bar
